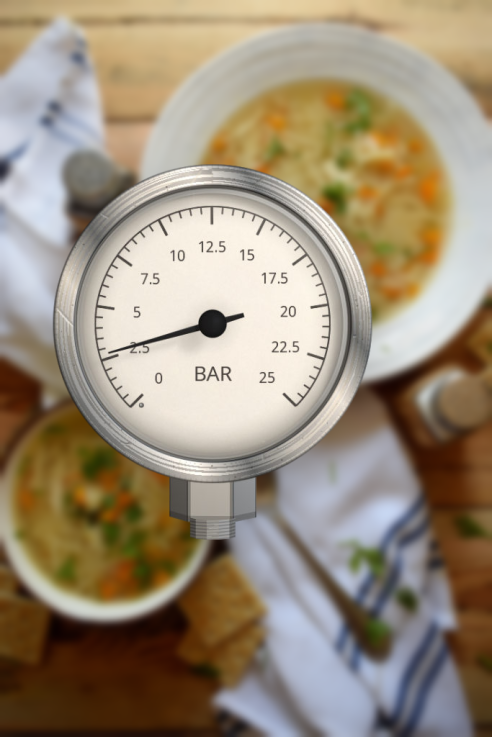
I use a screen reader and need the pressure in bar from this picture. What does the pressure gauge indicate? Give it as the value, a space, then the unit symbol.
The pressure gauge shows 2.75 bar
